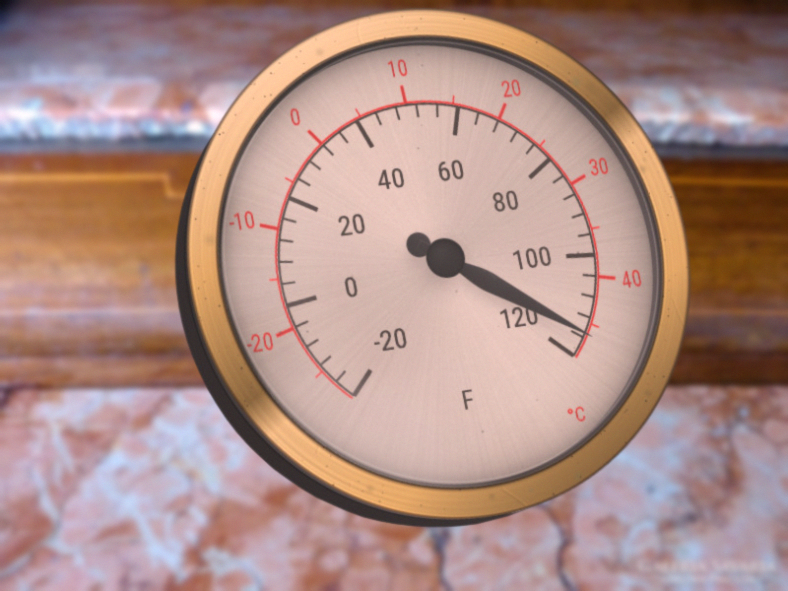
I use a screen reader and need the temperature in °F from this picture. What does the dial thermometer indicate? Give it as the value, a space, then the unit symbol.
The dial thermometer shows 116 °F
